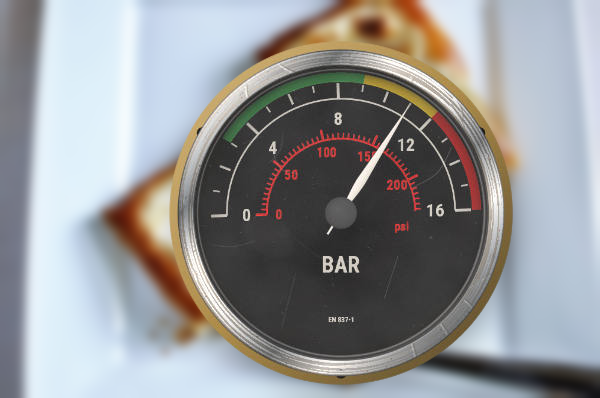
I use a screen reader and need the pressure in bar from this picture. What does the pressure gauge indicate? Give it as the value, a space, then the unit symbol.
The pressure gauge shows 11 bar
